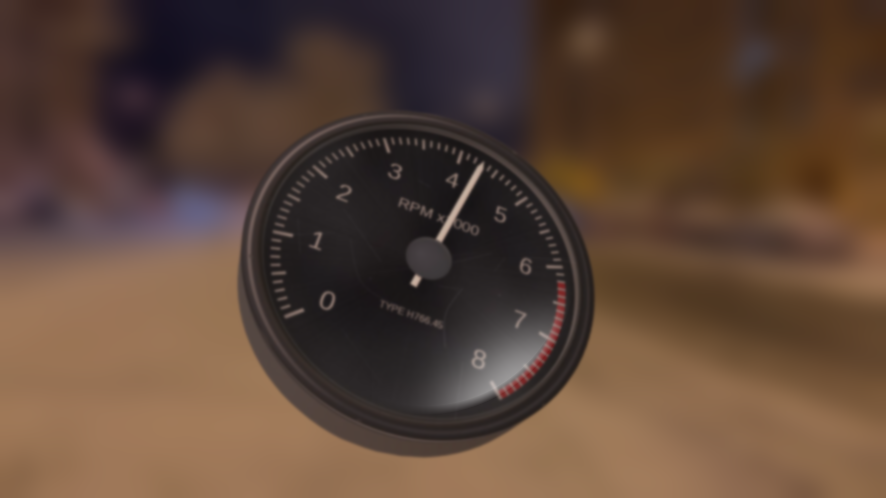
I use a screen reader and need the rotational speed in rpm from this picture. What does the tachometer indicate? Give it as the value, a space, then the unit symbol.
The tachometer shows 4300 rpm
